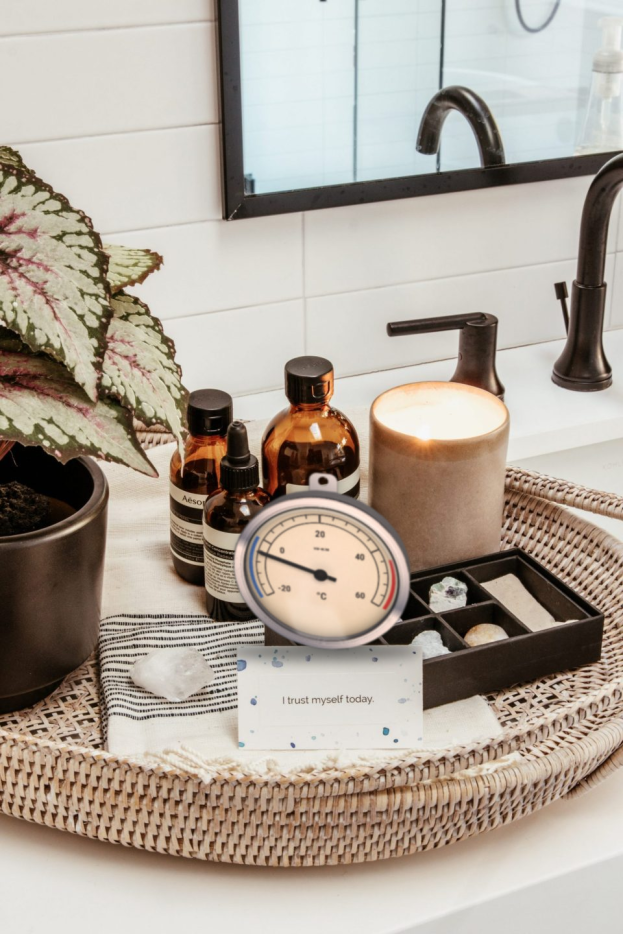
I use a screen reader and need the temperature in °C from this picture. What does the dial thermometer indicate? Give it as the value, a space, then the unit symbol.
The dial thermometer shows -4 °C
